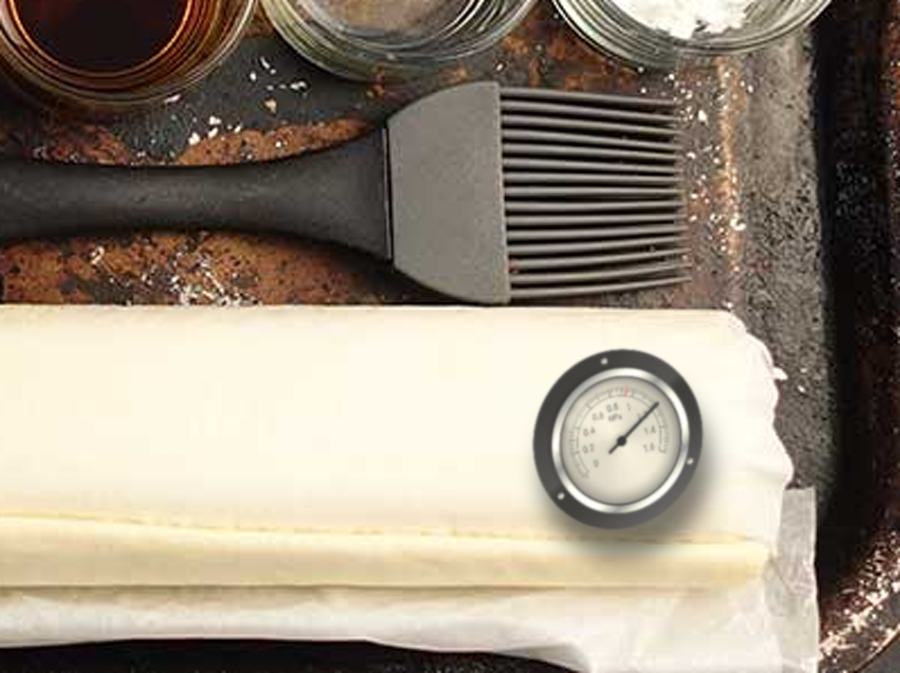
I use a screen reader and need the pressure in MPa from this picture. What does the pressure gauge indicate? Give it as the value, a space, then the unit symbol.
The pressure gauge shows 1.2 MPa
